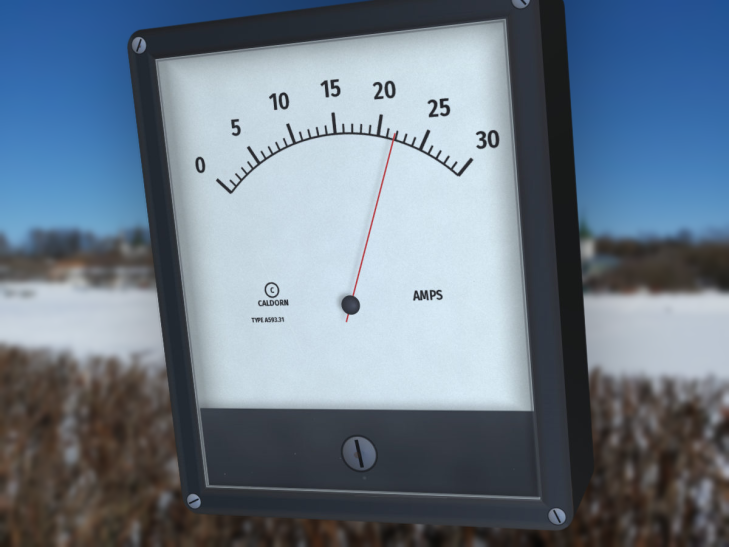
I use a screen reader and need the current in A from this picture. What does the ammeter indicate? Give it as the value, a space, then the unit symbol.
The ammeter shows 22 A
